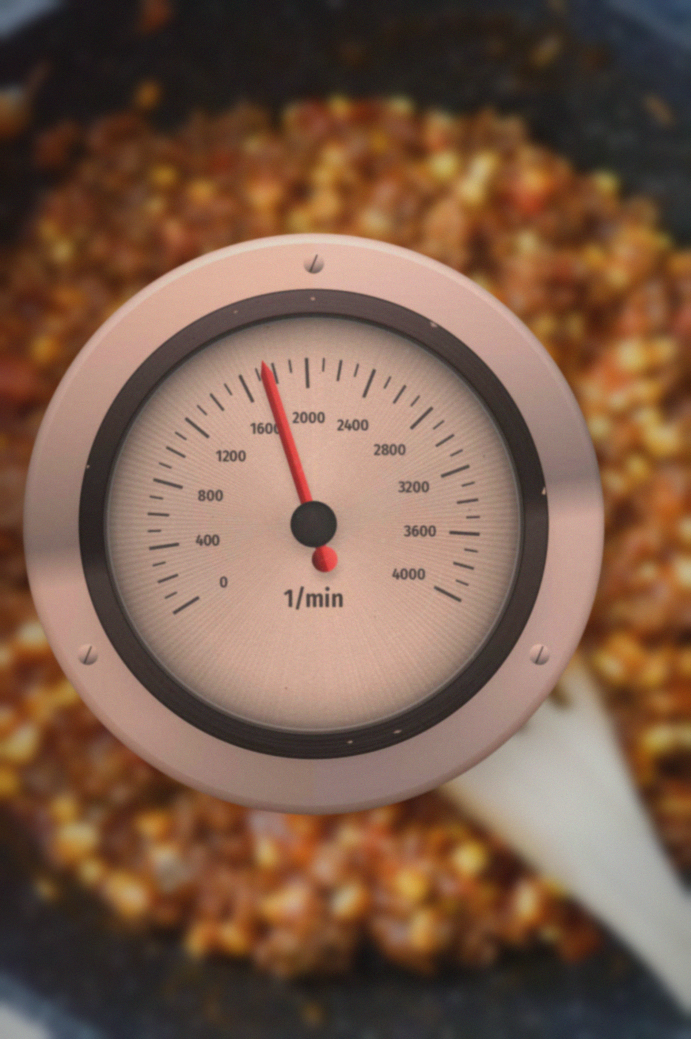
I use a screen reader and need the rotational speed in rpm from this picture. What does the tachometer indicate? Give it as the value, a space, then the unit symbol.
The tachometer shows 1750 rpm
